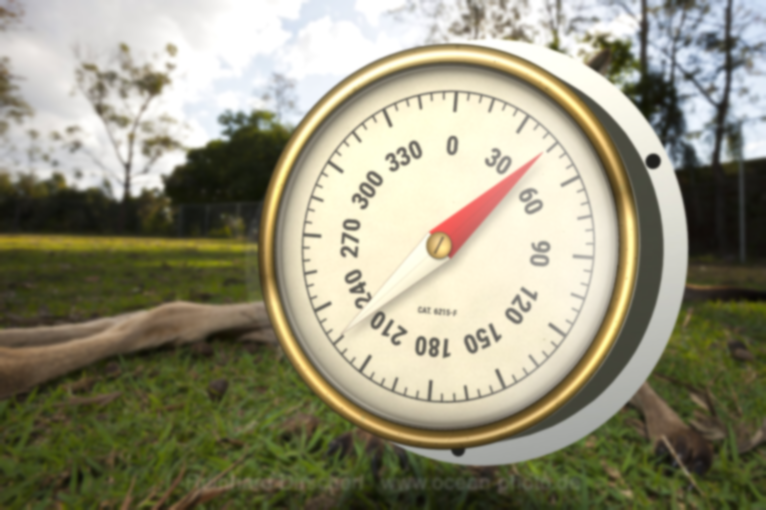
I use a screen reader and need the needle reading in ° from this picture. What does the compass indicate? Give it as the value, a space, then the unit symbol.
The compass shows 45 °
